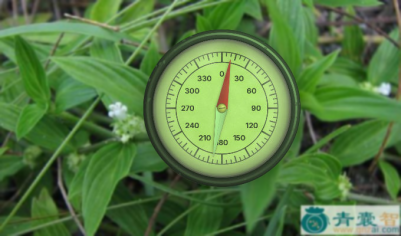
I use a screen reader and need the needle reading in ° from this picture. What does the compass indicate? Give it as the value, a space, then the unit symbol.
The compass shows 10 °
